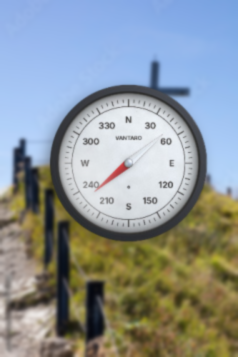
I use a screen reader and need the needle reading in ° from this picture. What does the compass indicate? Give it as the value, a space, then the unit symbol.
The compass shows 230 °
